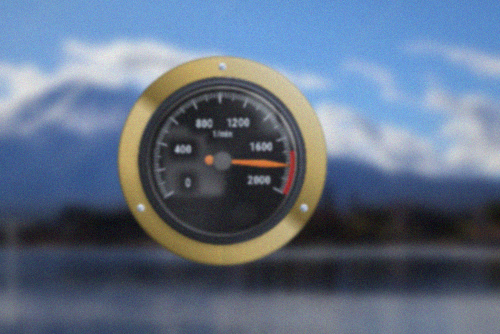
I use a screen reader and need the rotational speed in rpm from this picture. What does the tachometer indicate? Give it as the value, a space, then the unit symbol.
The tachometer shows 1800 rpm
